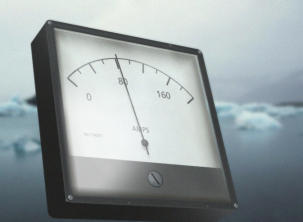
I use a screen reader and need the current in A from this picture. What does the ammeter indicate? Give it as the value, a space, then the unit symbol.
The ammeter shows 80 A
